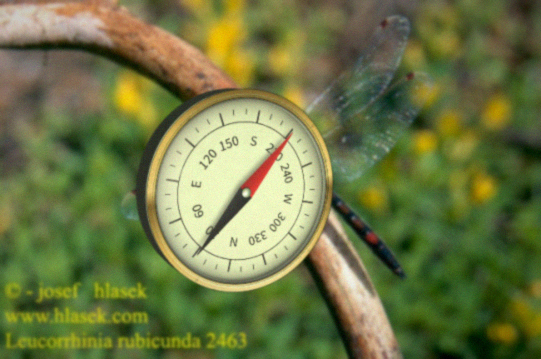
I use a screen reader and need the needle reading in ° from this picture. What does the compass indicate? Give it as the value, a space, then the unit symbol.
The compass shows 210 °
